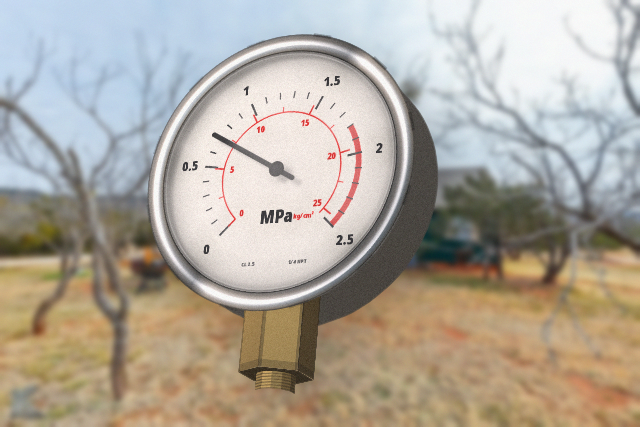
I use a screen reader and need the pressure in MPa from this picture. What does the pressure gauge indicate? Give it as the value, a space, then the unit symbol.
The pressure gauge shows 0.7 MPa
